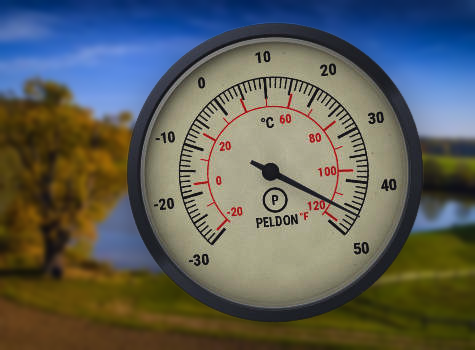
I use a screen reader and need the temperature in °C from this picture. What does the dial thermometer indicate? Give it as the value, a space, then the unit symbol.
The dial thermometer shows 46 °C
